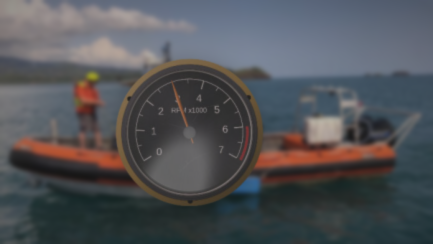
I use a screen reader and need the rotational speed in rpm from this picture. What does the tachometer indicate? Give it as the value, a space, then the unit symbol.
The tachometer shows 3000 rpm
